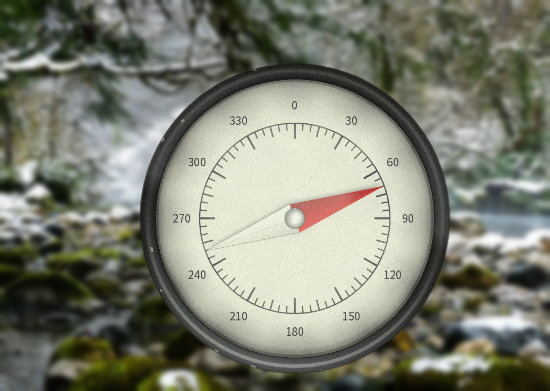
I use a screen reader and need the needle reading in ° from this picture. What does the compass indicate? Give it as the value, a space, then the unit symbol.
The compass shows 70 °
